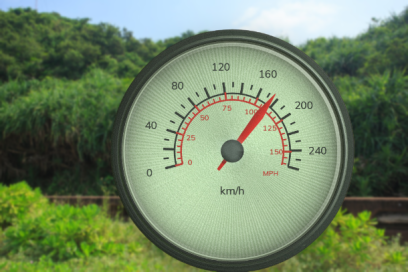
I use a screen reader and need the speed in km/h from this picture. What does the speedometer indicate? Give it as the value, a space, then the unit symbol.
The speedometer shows 175 km/h
